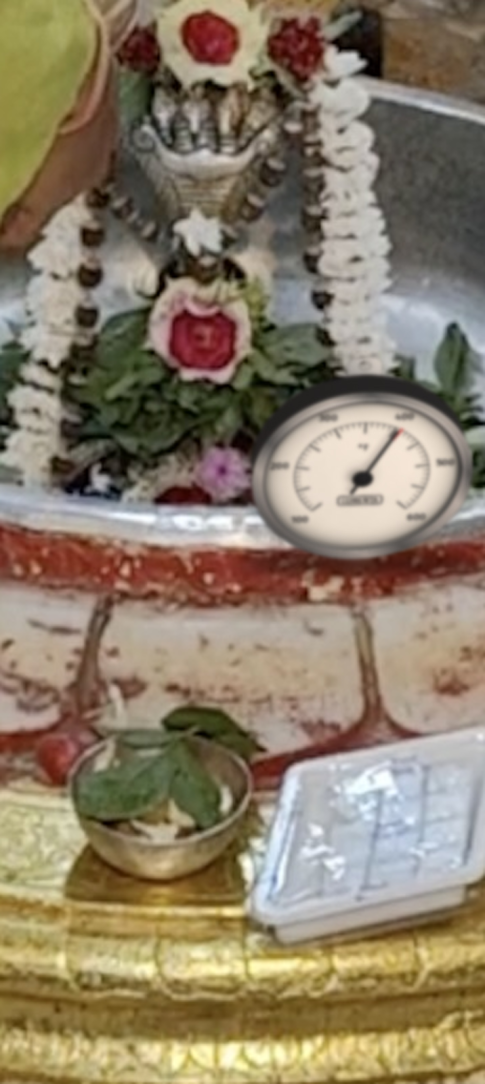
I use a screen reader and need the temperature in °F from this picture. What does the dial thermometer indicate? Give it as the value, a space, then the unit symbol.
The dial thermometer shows 400 °F
